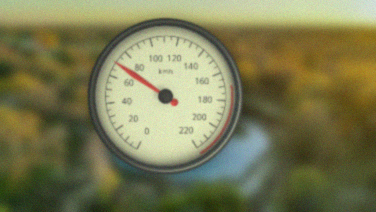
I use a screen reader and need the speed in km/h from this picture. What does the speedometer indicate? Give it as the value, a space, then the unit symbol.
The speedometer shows 70 km/h
